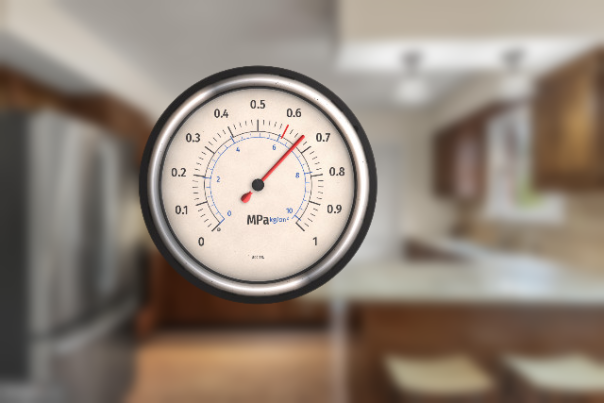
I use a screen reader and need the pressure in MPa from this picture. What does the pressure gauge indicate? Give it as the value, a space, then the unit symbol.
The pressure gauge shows 0.66 MPa
